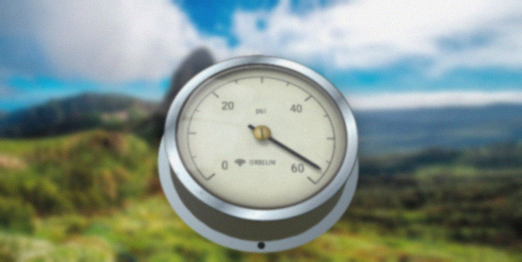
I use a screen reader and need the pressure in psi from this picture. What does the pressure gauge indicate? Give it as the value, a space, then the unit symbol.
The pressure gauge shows 57.5 psi
